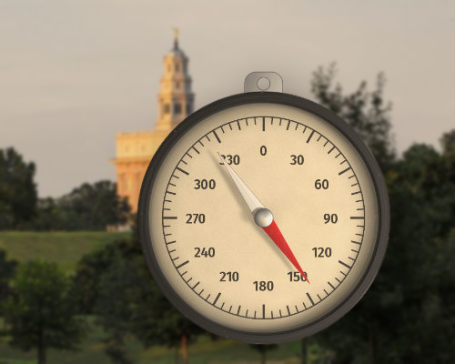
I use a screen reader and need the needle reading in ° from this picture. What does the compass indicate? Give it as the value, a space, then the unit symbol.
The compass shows 145 °
